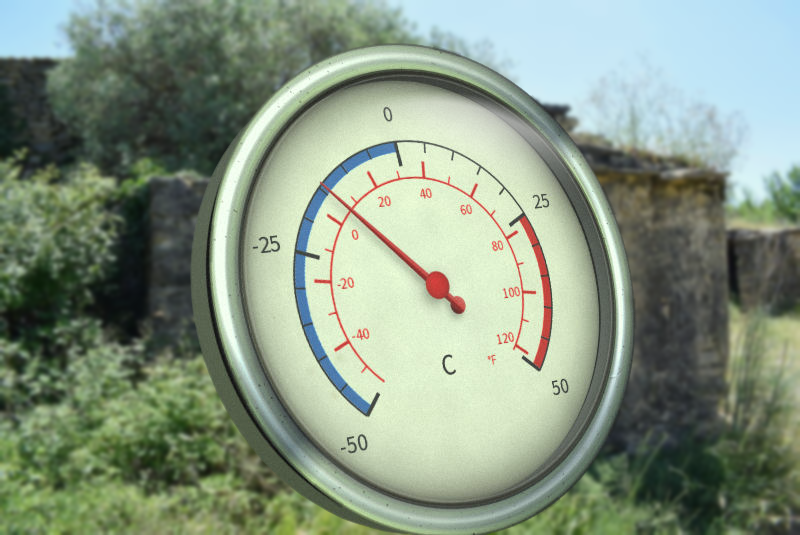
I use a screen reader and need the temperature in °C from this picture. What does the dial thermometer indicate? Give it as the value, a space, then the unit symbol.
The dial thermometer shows -15 °C
